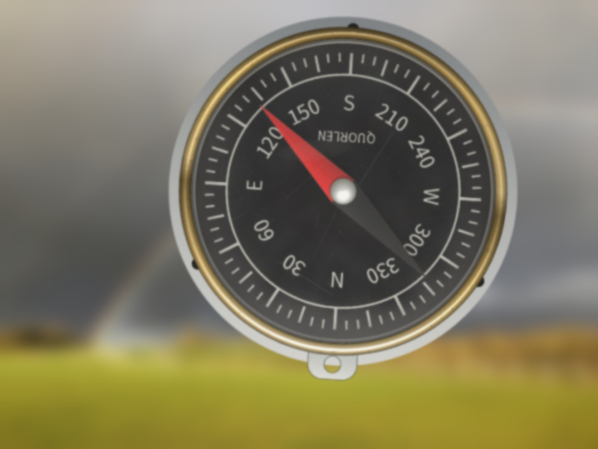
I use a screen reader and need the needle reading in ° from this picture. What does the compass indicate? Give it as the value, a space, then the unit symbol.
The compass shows 132.5 °
